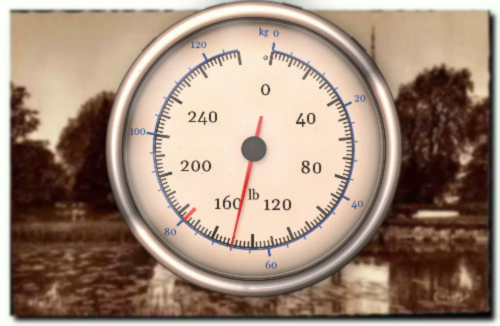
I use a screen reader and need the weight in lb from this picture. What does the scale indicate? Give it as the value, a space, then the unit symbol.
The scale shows 150 lb
